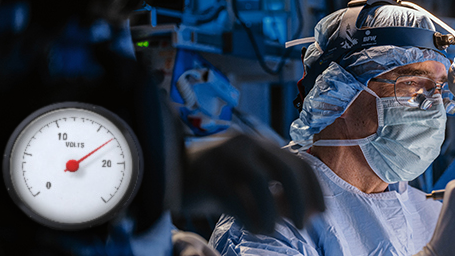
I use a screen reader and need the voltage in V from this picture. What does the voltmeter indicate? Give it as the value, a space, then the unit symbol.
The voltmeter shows 17 V
